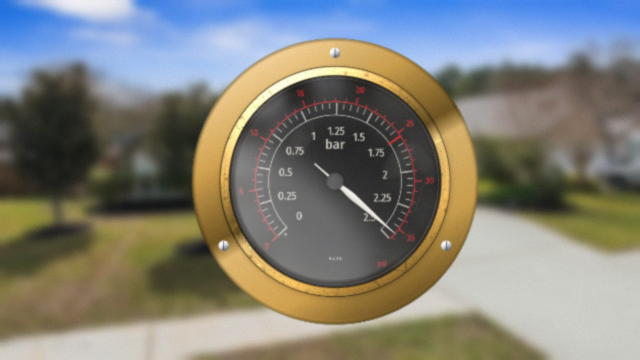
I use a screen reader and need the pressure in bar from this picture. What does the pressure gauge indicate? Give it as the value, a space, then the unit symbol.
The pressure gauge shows 2.45 bar
